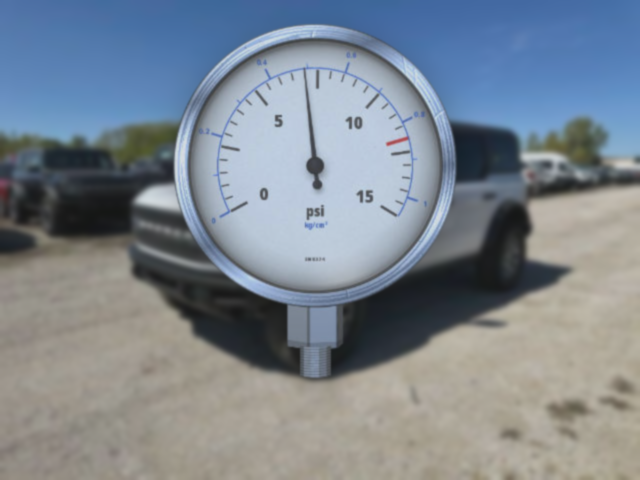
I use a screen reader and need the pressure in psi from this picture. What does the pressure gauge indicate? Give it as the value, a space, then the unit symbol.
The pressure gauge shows 7 psi
